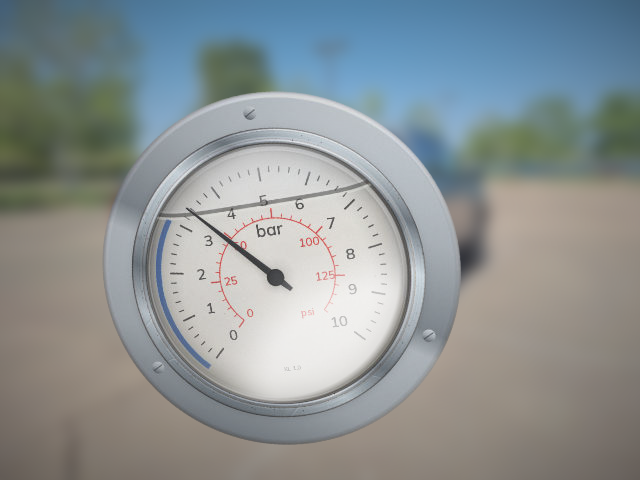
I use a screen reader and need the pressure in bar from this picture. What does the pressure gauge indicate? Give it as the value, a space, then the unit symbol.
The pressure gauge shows 3.4 bar
